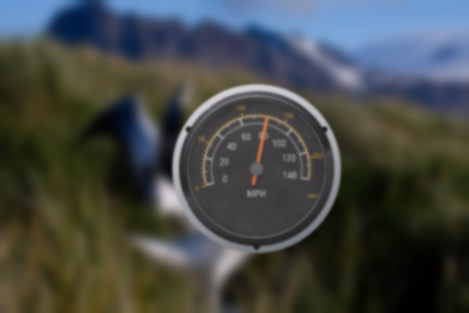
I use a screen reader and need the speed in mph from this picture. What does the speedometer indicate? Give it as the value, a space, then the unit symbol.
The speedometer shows 80 mph
